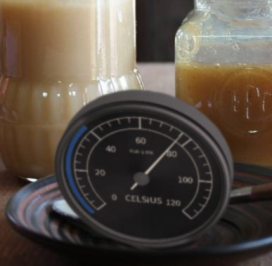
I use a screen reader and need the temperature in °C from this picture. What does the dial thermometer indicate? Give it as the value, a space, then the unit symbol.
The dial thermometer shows 76 °C
